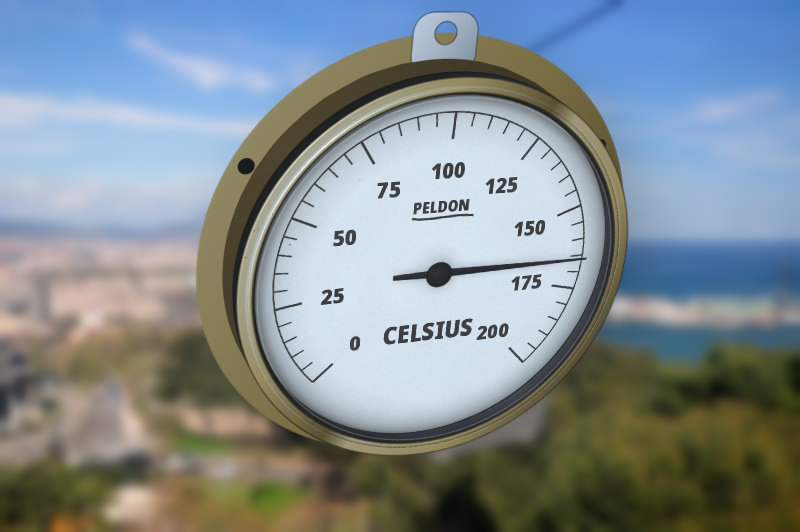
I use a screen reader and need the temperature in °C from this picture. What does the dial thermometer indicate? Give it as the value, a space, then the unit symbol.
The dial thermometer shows 165 °C
